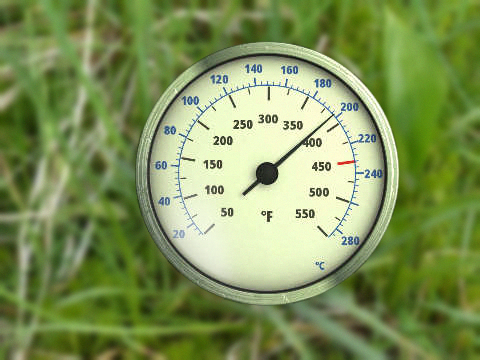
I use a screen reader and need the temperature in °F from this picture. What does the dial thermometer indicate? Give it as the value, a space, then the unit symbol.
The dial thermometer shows 387.5 °F
